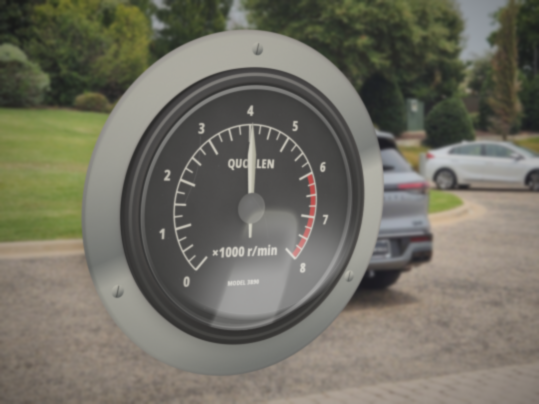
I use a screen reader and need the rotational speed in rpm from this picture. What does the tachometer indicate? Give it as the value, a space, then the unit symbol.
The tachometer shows 4000 rpm
